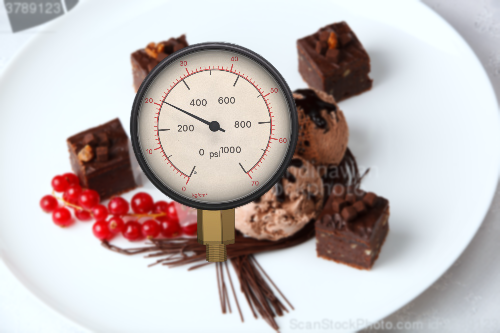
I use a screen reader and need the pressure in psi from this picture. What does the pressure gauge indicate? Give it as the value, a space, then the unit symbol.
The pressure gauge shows 300 psi
